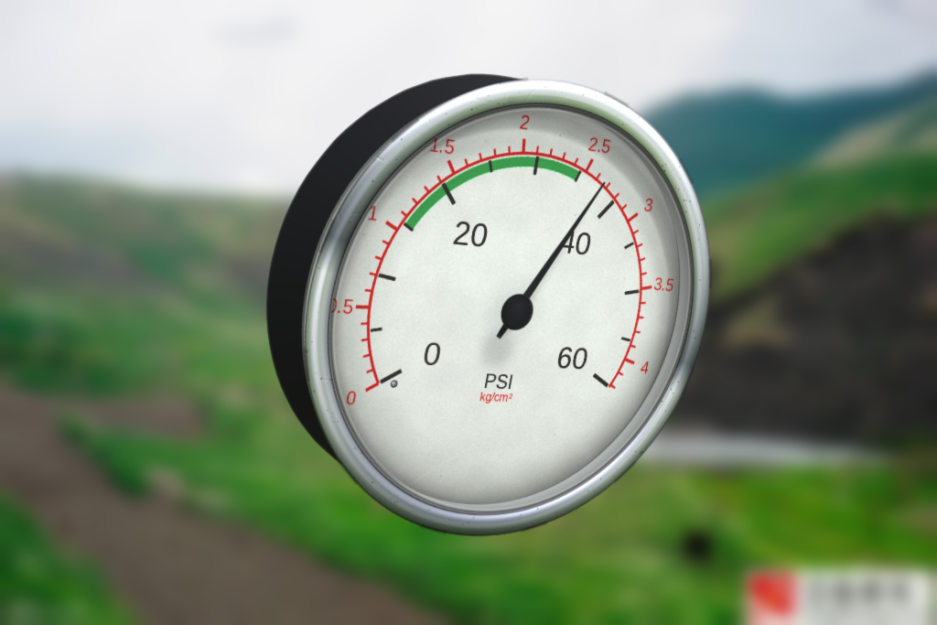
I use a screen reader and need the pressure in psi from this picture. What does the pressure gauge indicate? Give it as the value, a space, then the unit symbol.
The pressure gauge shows 37.5 psi
